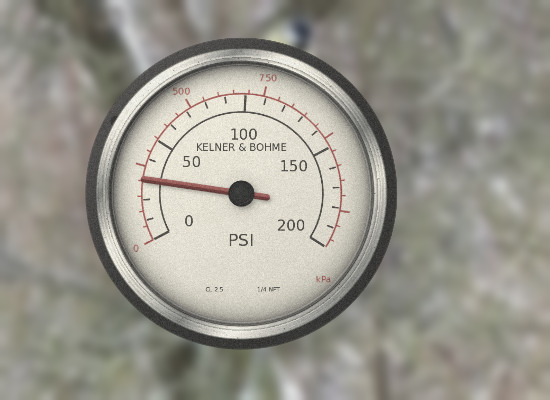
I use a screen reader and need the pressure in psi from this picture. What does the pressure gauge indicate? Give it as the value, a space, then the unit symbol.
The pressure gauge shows 30 psi
